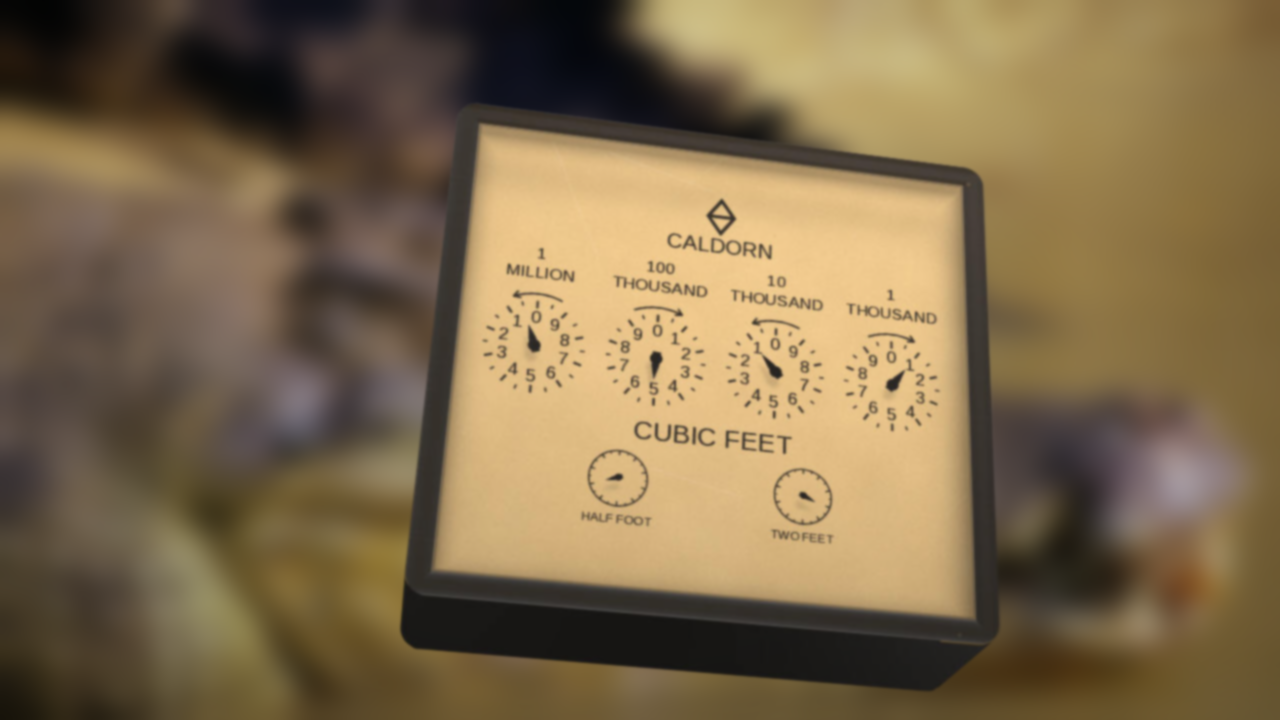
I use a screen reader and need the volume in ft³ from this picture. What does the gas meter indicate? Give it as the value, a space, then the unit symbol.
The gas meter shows 51100 ft³
